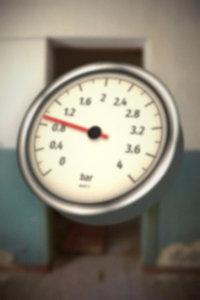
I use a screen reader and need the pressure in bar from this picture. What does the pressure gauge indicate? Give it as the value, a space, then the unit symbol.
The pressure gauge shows 0.9 bar
